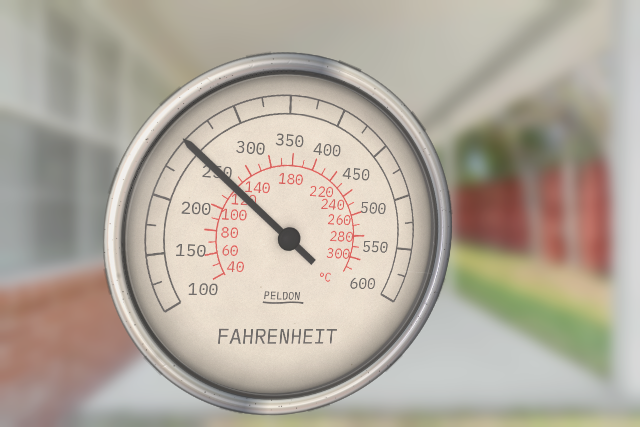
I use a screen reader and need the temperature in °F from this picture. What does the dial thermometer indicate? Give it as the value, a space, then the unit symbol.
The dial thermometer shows 250 °F
